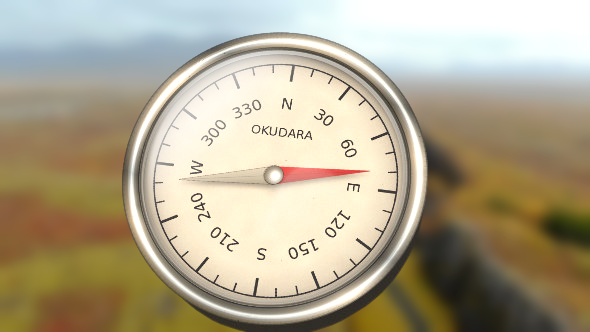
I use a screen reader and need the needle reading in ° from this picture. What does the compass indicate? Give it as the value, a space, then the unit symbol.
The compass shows 80 °
